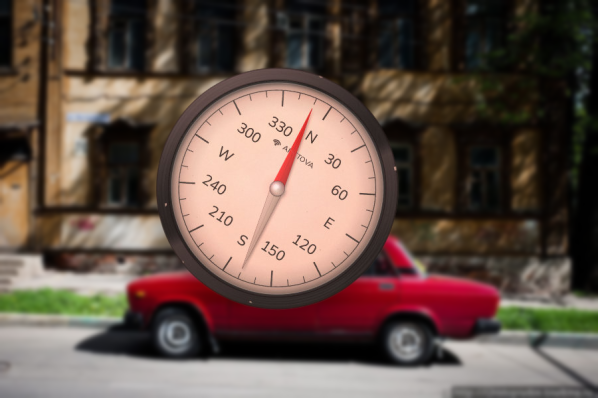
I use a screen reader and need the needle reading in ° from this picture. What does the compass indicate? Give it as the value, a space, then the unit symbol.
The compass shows 350 °
